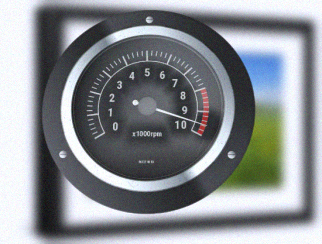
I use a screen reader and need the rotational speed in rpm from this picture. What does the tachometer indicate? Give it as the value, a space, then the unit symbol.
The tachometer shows 9600 rpm
